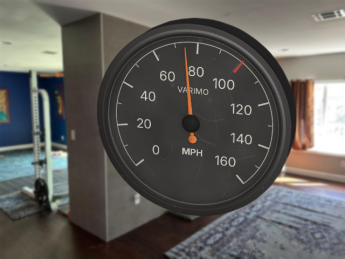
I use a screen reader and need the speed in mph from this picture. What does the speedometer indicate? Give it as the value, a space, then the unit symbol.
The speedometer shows 75 mph
